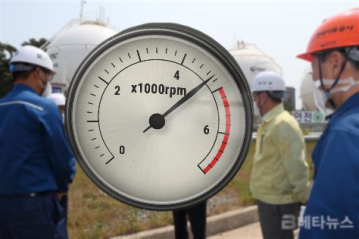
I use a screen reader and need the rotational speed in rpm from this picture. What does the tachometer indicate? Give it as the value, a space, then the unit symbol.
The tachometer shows 4700 rpm
